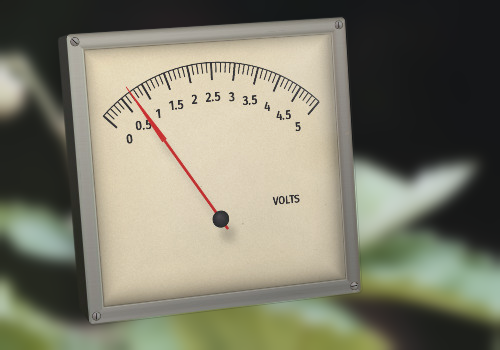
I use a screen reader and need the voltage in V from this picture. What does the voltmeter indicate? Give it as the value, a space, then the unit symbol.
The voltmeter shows 0.7 V
